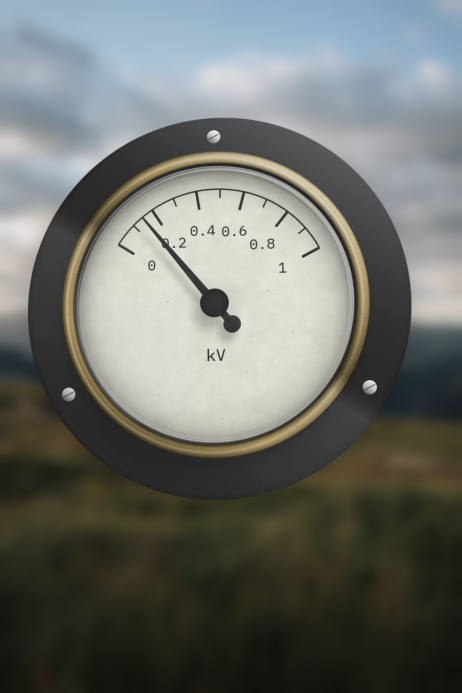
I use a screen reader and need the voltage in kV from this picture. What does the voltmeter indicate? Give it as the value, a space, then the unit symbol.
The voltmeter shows 0.15 kV
